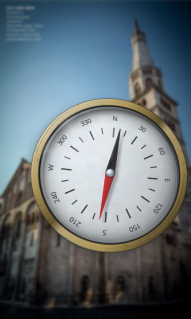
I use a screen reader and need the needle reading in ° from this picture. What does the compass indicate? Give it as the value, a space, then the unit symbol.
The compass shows 187.5 °
